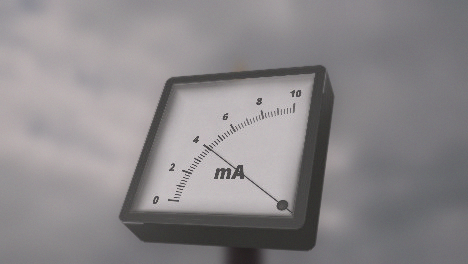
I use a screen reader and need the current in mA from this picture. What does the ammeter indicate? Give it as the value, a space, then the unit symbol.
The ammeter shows 4 mA
